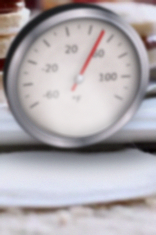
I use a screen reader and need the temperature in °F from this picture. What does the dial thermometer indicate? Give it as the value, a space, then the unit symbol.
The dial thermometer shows 50 °F
